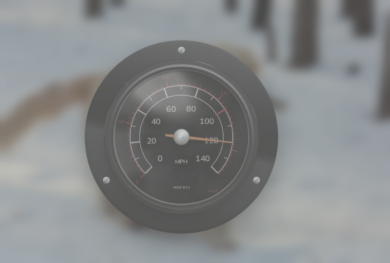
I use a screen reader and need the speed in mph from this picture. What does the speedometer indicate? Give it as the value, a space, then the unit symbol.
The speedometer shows 120 mph
